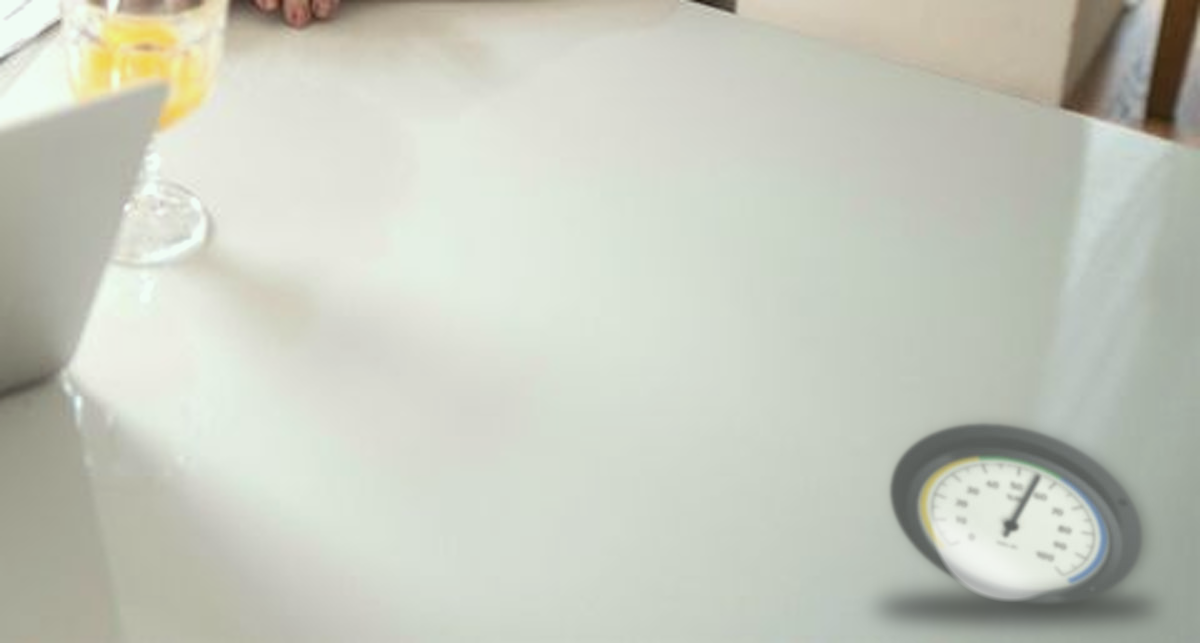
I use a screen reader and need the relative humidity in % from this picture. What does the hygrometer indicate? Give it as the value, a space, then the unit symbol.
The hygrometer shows 55 %
